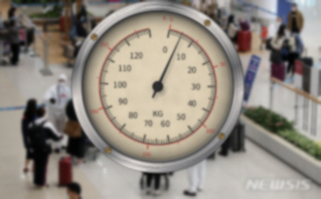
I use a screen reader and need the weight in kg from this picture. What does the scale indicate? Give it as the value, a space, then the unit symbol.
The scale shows 5 kg
